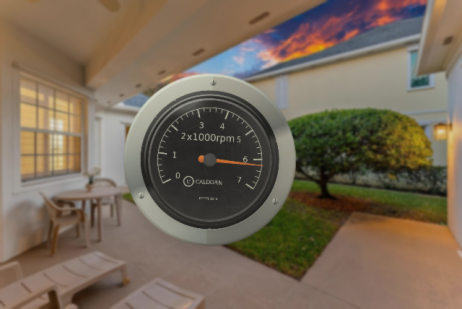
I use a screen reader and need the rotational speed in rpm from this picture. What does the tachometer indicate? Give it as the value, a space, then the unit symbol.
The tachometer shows 6200 rpm
